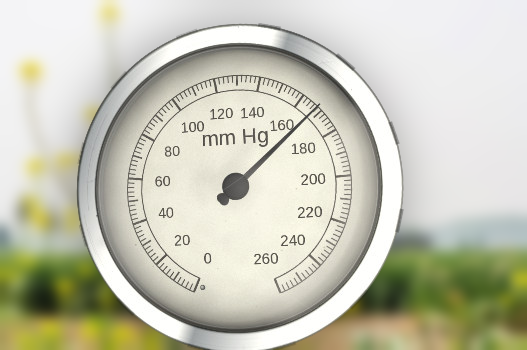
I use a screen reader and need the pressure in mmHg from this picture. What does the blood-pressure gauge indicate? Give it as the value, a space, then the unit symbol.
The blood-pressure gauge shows 168 mmHg
